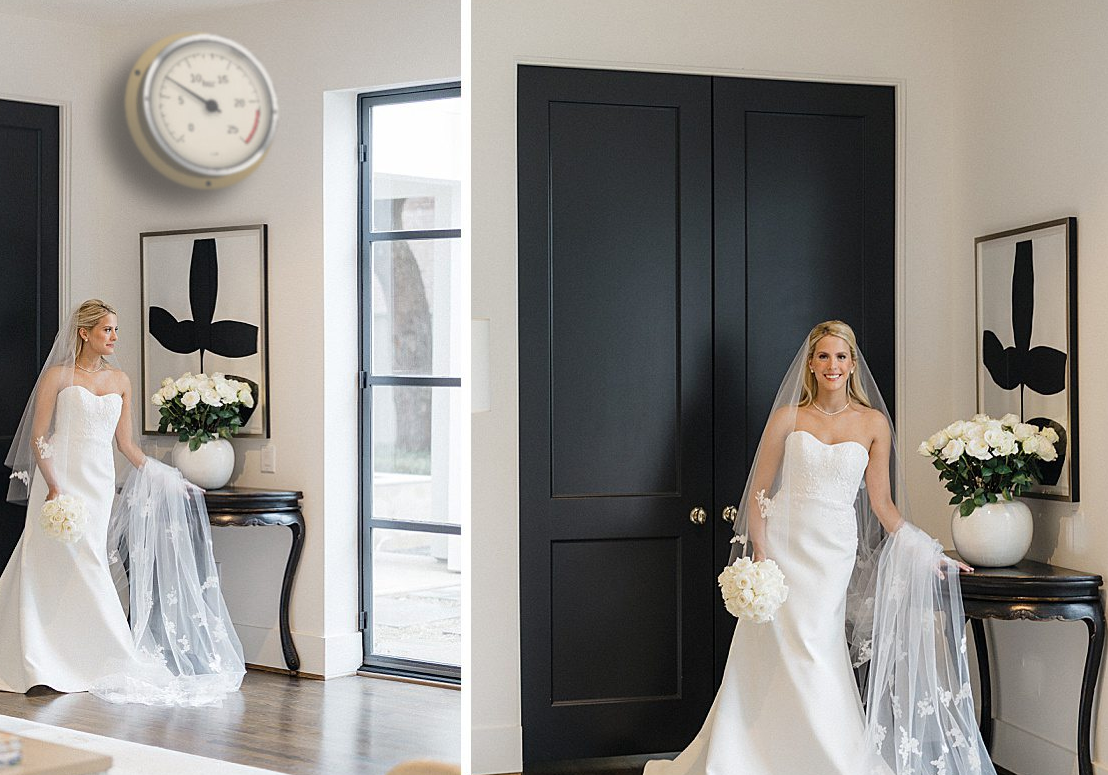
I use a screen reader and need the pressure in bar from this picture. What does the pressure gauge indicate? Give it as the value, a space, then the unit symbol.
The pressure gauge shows 7 bar
